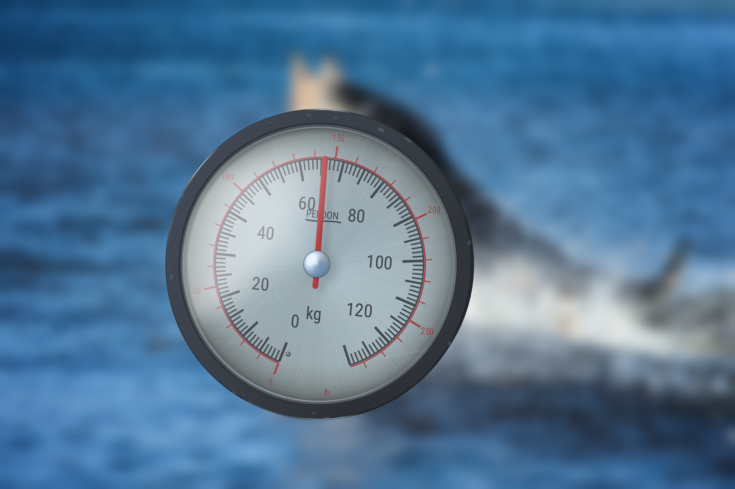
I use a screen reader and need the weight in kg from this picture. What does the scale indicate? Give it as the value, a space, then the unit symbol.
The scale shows 66 kg
